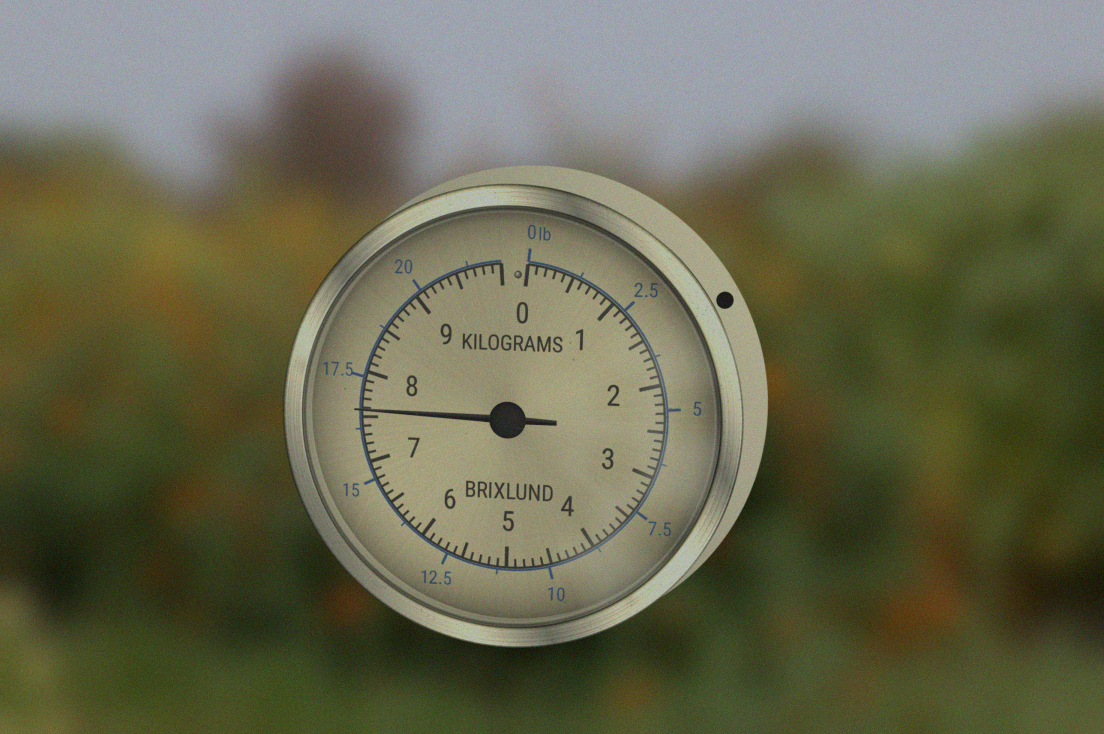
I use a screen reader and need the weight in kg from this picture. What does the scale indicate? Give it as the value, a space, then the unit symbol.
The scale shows 7.6 kg
